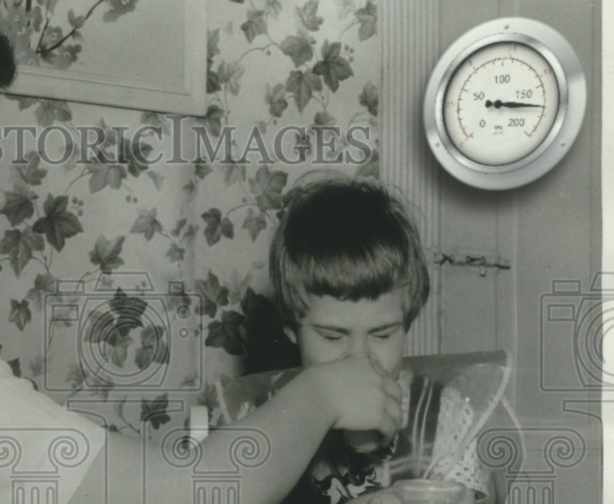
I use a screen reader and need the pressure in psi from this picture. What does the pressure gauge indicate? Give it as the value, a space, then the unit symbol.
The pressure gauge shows 170 psi
